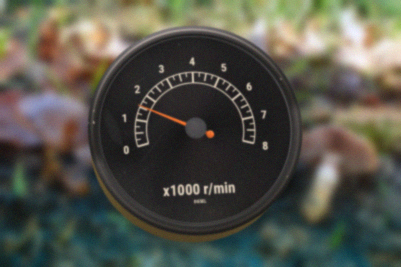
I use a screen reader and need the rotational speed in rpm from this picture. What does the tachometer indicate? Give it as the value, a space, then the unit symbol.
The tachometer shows 1500 rpm
